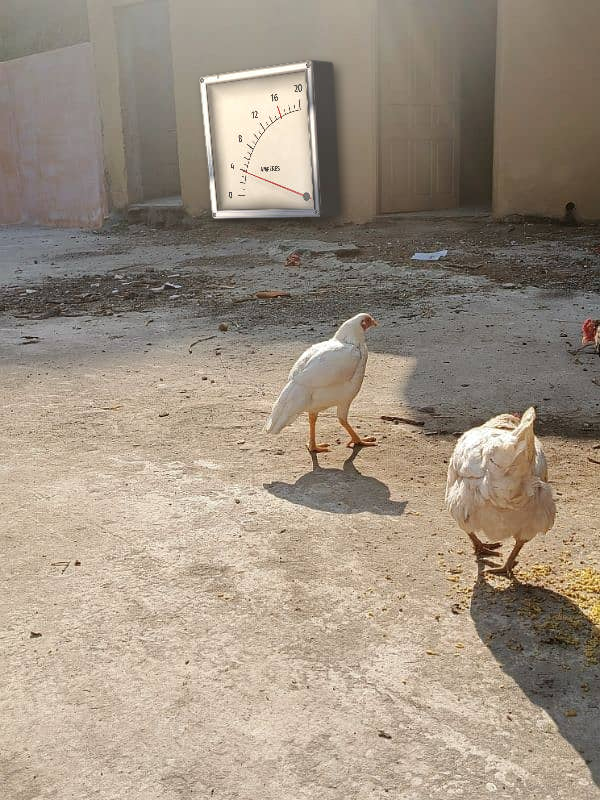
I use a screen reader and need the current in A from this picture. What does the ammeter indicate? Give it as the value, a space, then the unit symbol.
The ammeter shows 4 A
